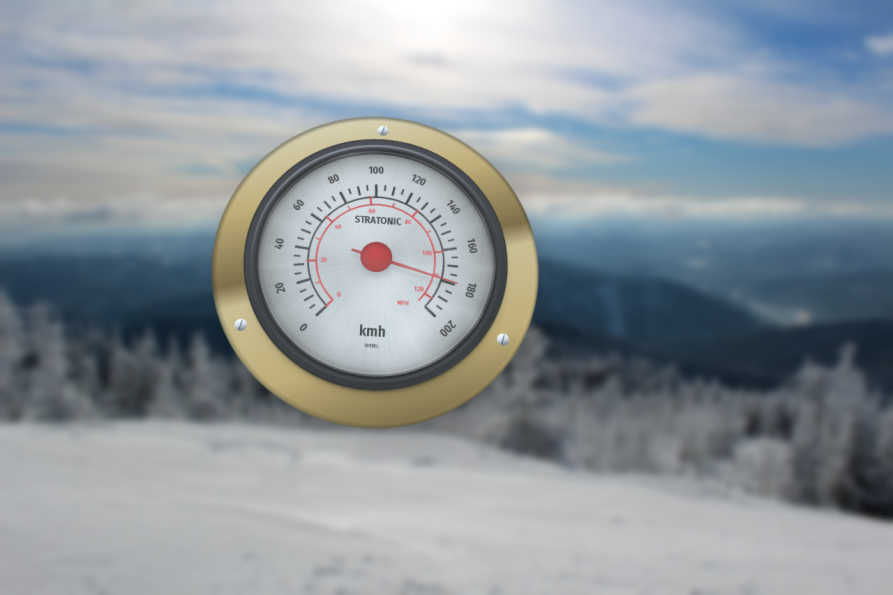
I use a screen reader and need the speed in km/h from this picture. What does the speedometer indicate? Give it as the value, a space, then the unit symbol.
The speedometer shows 180 km/h
